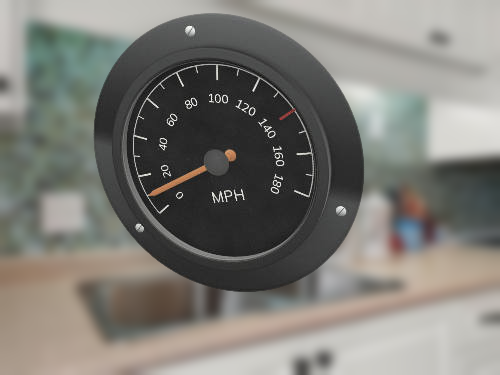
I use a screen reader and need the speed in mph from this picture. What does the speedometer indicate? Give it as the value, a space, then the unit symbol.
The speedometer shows 10 mph
